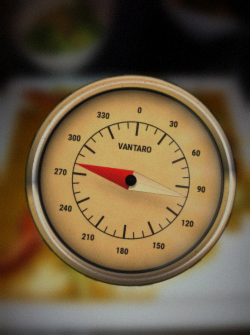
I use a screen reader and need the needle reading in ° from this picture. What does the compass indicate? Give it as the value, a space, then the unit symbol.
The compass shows 280 °
